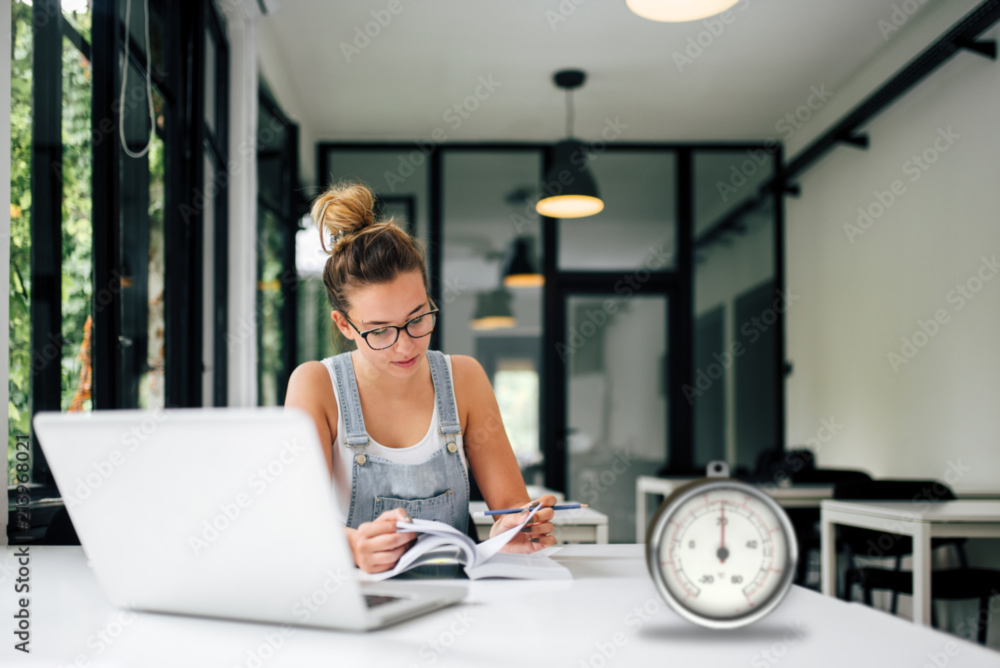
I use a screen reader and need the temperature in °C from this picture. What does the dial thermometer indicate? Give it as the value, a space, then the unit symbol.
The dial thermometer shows 20 °C
